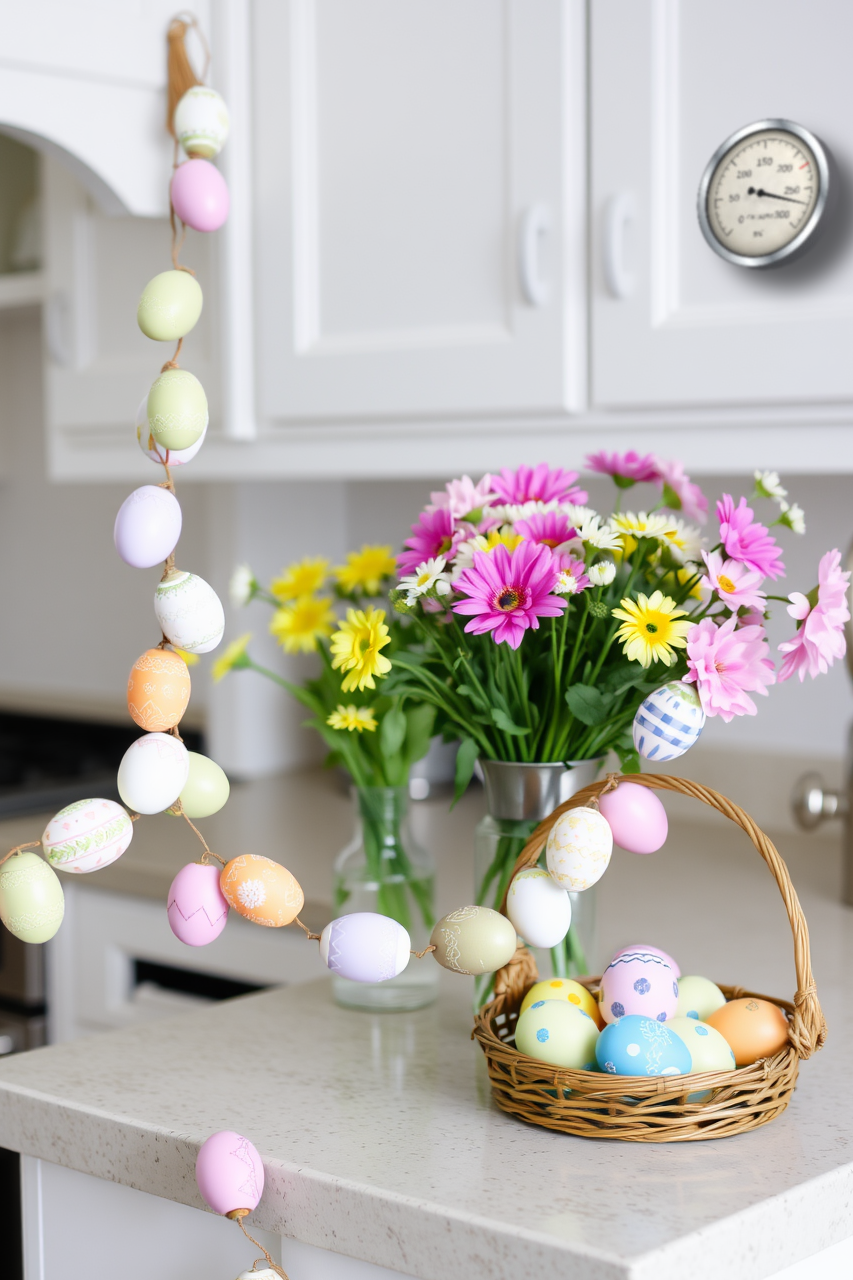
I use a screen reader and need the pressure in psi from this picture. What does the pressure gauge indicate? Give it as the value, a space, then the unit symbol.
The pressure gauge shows 270 psi
